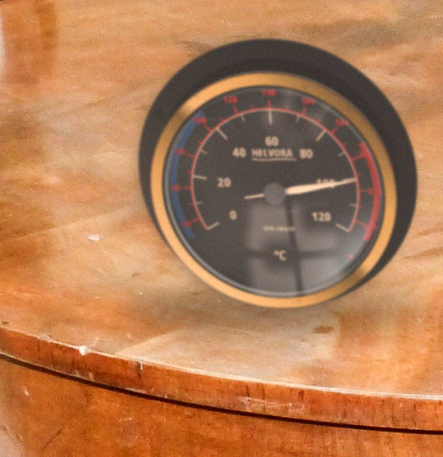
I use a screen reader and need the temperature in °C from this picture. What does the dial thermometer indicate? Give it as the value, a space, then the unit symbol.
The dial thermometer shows 100 °C
